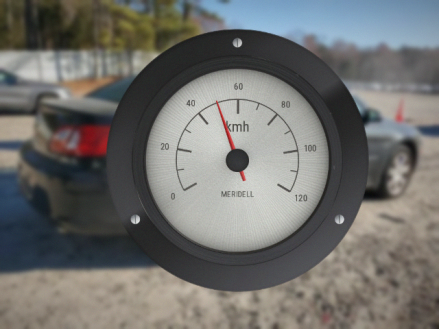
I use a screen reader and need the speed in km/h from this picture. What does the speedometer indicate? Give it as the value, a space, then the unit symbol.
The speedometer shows 50 km/h
